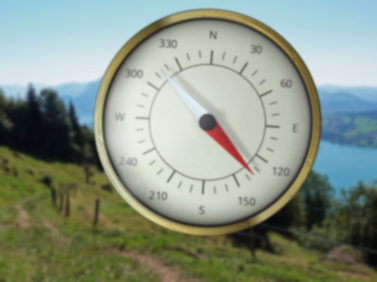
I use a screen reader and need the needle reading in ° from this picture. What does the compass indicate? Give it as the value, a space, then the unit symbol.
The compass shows 135 °
